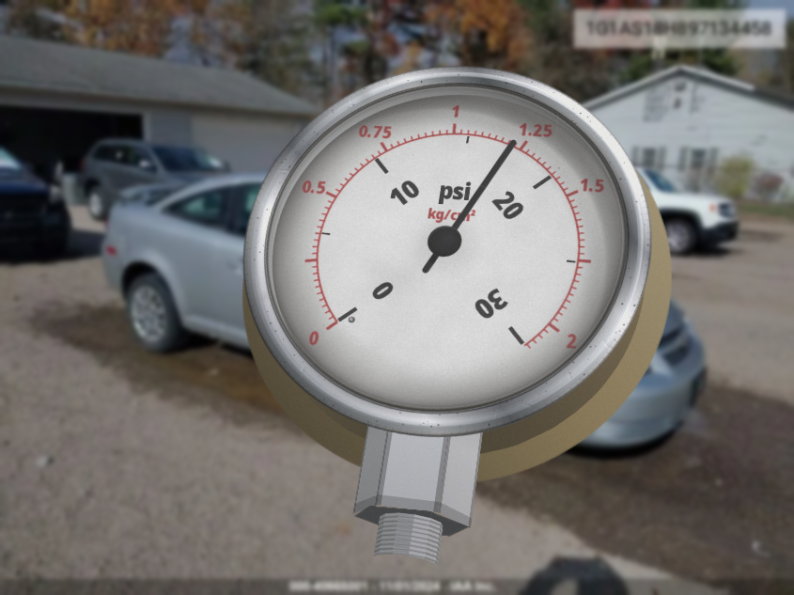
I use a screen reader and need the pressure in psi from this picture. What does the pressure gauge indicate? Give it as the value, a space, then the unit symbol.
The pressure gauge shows 17.5 psi
